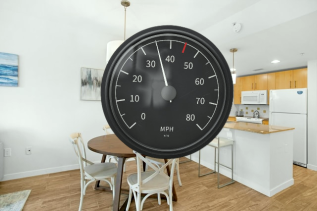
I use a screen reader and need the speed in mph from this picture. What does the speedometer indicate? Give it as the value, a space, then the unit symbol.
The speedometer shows 35 mph
